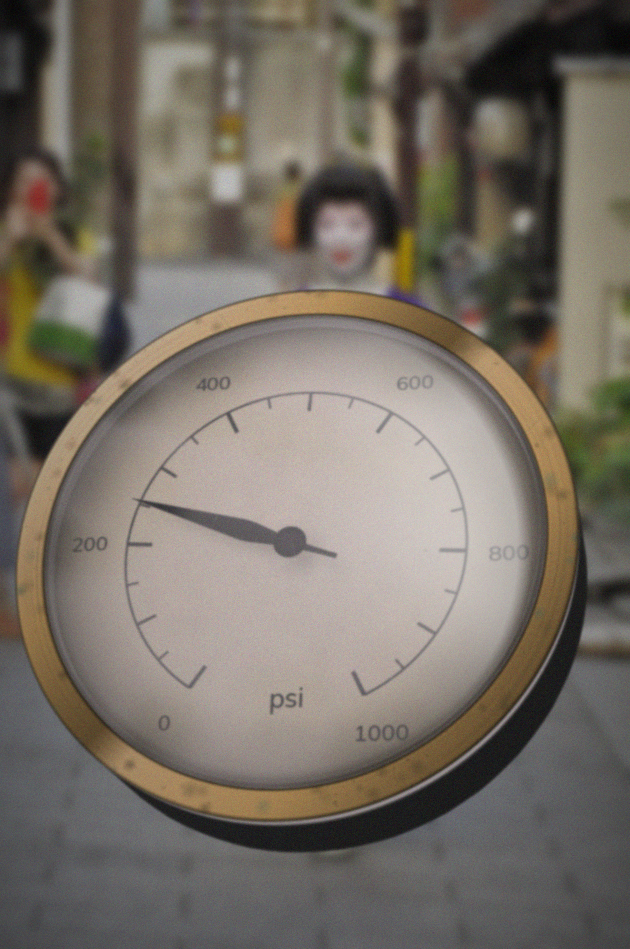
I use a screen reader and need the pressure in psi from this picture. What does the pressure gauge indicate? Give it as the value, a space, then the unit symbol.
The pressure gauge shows 250 psi
